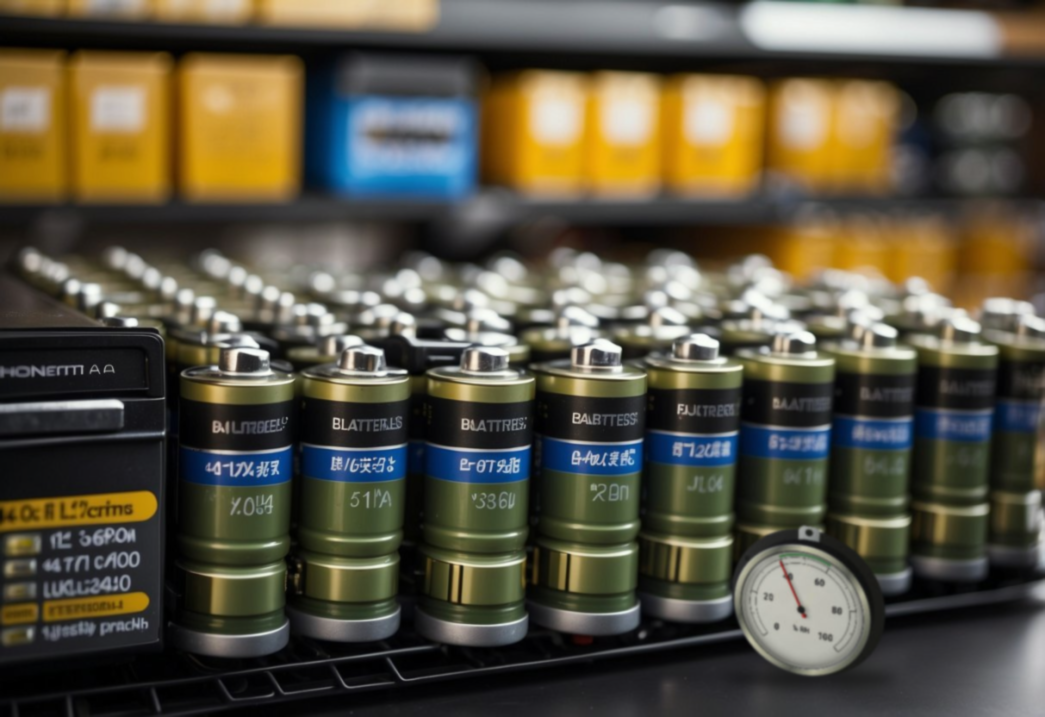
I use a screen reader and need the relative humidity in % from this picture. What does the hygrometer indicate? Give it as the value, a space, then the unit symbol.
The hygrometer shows 40 %
